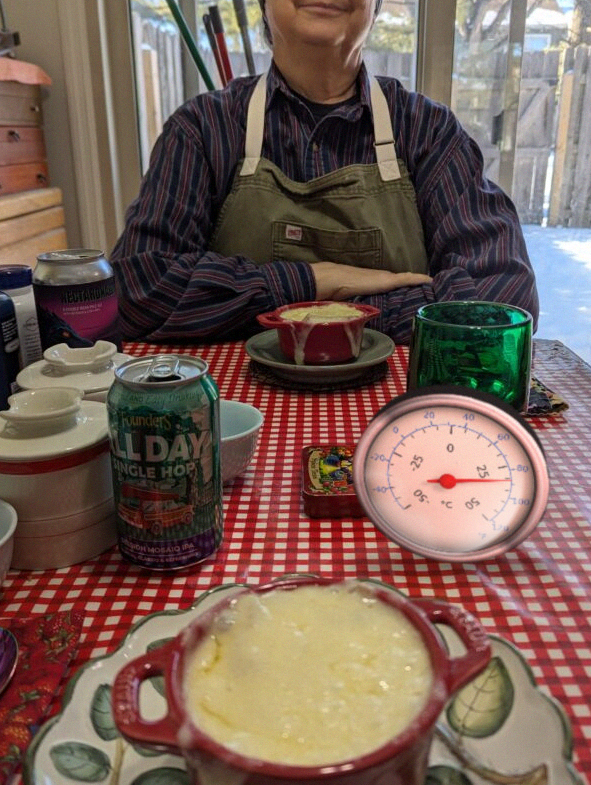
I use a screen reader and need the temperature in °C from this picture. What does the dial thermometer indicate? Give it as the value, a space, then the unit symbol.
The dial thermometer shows 30 °C
